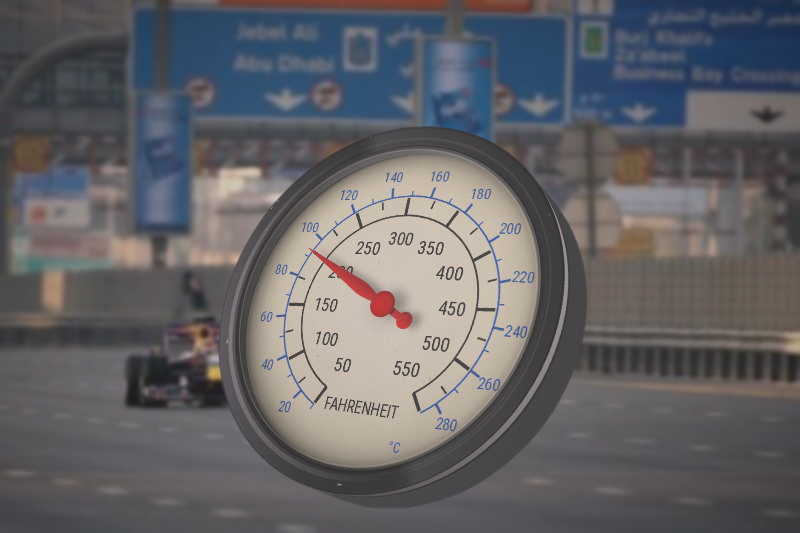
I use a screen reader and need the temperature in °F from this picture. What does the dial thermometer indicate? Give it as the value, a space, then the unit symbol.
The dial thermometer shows 200 °F
